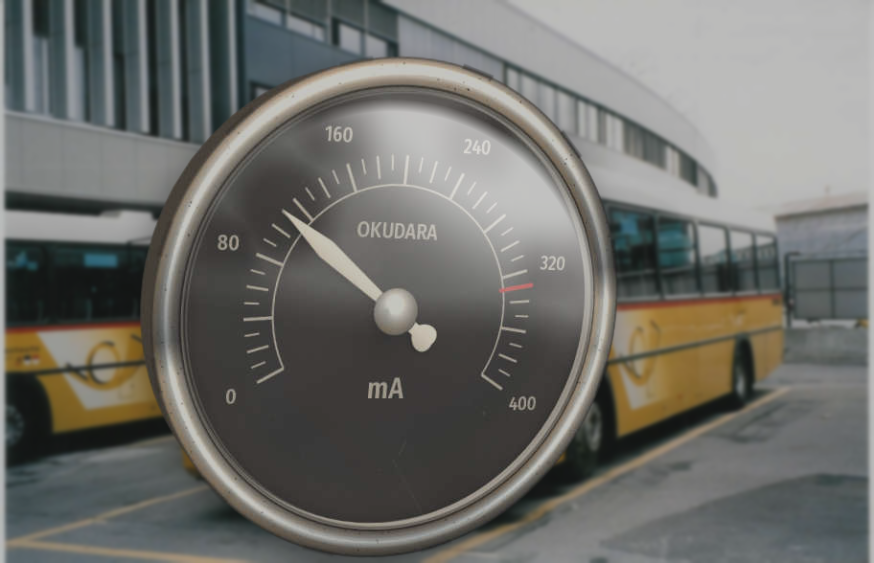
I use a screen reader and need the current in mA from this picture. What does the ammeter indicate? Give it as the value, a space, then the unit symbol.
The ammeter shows 110 mA
